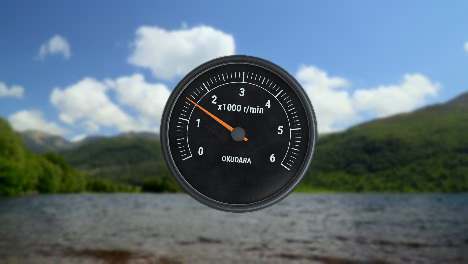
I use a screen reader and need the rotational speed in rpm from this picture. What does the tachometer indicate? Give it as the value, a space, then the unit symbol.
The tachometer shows 1500 rpm
